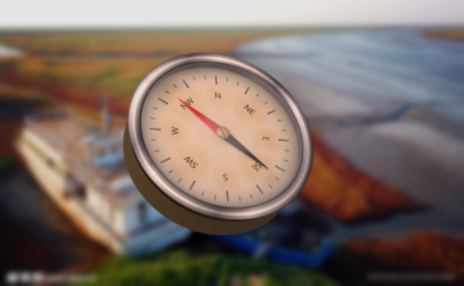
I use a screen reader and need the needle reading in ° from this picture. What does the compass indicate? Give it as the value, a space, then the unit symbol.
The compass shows 310 °
